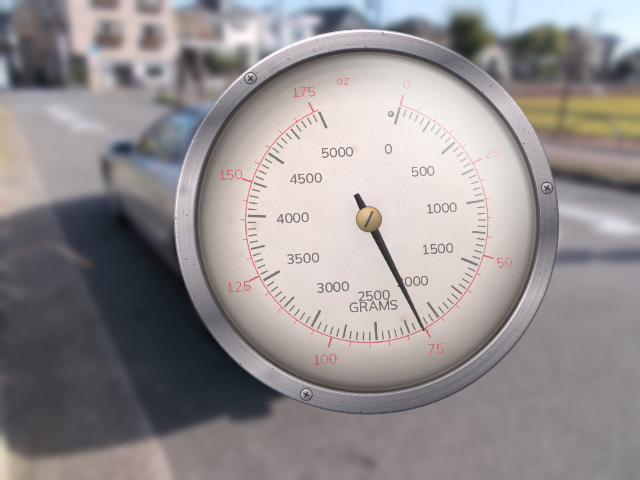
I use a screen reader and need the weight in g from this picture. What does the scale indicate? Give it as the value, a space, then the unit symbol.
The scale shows 2150 g
